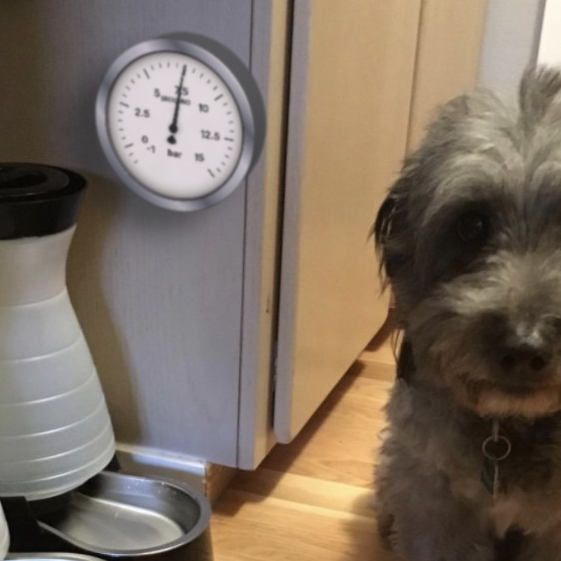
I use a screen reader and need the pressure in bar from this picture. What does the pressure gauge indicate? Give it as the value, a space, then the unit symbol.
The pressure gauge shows 7.5 bar
